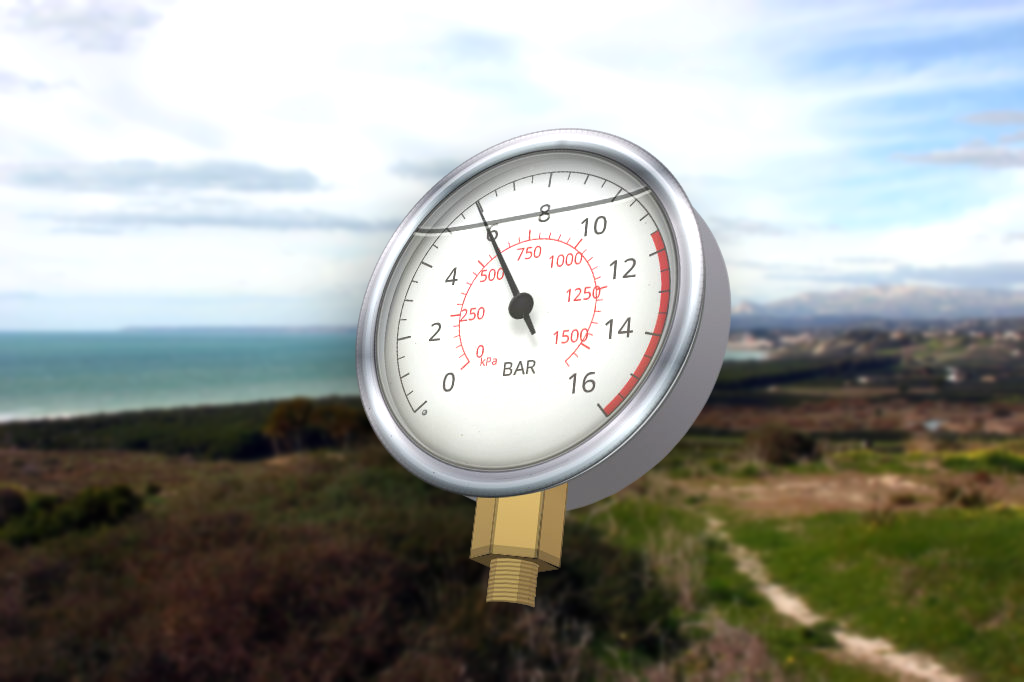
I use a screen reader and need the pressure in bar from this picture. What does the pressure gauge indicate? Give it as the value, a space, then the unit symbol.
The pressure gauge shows 6 bar
